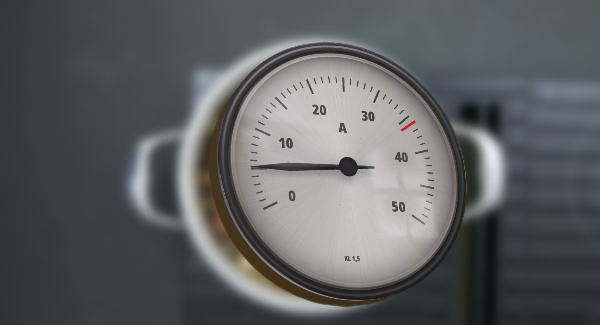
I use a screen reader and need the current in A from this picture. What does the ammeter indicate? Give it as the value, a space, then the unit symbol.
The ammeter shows 5 A
